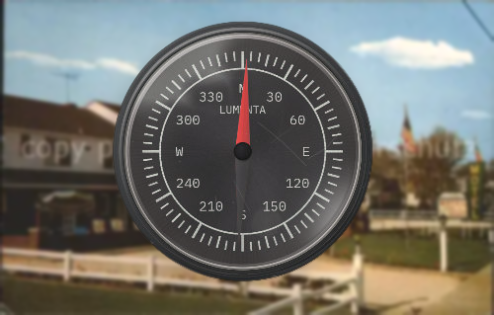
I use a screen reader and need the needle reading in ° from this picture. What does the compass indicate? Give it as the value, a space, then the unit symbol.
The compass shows 2.5 °
